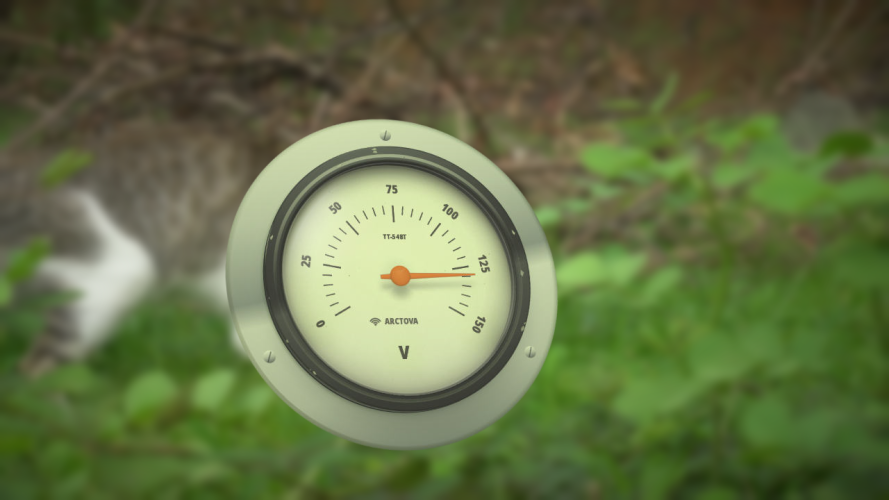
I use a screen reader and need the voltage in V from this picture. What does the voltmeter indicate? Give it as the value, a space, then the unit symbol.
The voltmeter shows 130 V
